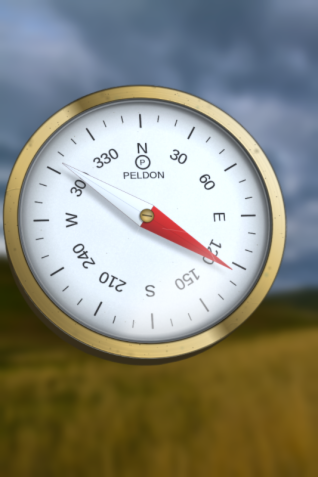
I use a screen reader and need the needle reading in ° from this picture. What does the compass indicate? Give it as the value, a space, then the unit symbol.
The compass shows 125 °
